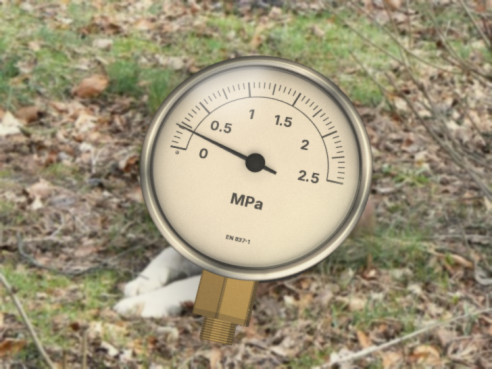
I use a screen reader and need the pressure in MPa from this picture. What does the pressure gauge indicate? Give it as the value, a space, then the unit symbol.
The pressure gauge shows 0.2 MPa
